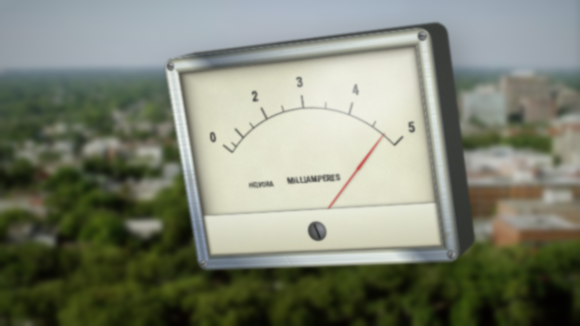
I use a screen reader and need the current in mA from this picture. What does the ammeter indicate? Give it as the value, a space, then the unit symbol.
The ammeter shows 4.75 mA
